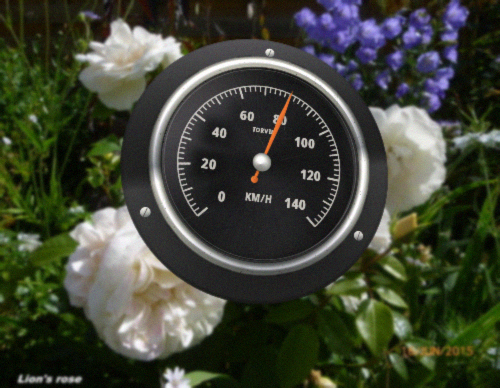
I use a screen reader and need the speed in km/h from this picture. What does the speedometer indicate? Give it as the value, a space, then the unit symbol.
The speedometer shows 80 km/h
